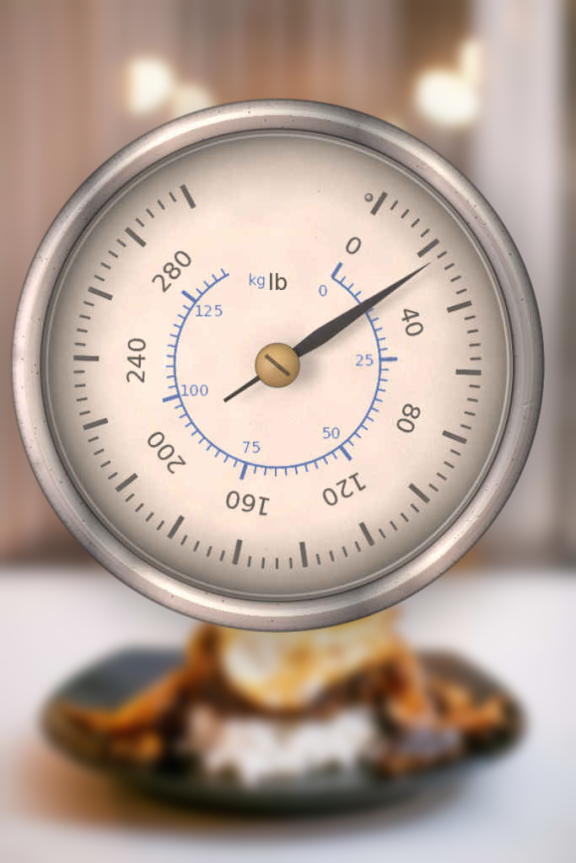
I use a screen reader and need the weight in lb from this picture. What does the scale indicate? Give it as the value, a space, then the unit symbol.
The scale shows 24 lb
